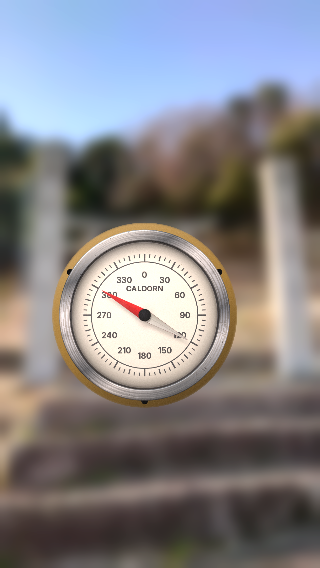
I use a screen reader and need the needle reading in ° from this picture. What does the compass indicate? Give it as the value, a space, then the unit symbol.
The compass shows 300 °
